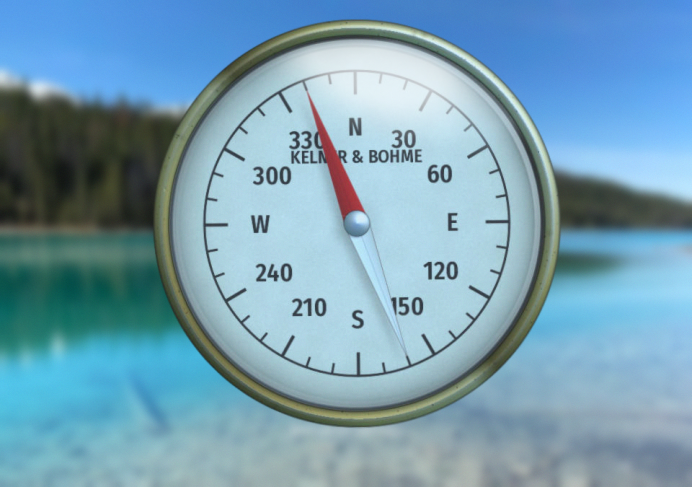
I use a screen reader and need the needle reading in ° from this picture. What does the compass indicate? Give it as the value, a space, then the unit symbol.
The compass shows 340 °
